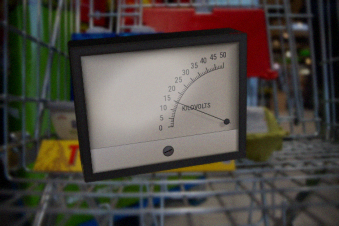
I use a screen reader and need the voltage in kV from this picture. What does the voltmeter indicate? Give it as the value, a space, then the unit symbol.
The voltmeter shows 15 kV
